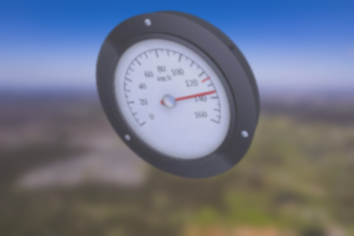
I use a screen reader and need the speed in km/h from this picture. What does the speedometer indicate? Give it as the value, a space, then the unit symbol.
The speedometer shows 135 km/h
